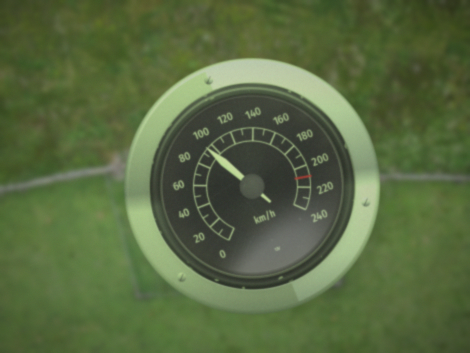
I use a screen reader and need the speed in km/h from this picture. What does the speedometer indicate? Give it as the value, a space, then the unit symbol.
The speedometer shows 95 km/h
